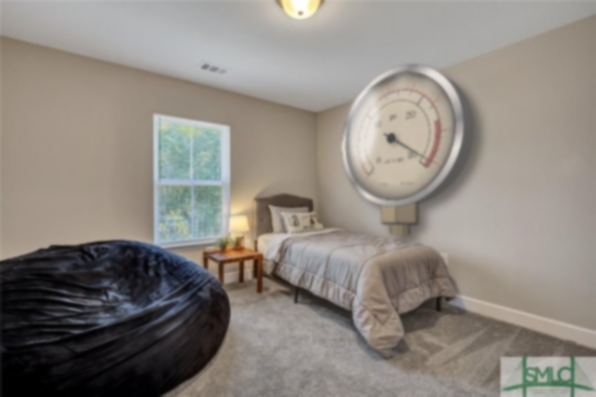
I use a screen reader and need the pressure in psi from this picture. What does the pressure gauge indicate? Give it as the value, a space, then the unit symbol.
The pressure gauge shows 29 psi
